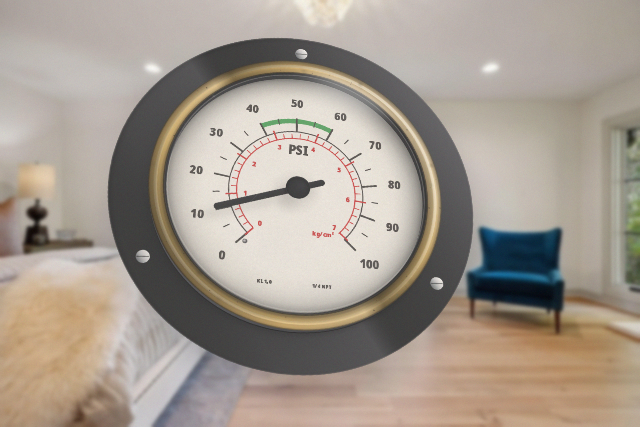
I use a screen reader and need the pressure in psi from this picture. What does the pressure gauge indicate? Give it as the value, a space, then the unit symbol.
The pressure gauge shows 10 psi
